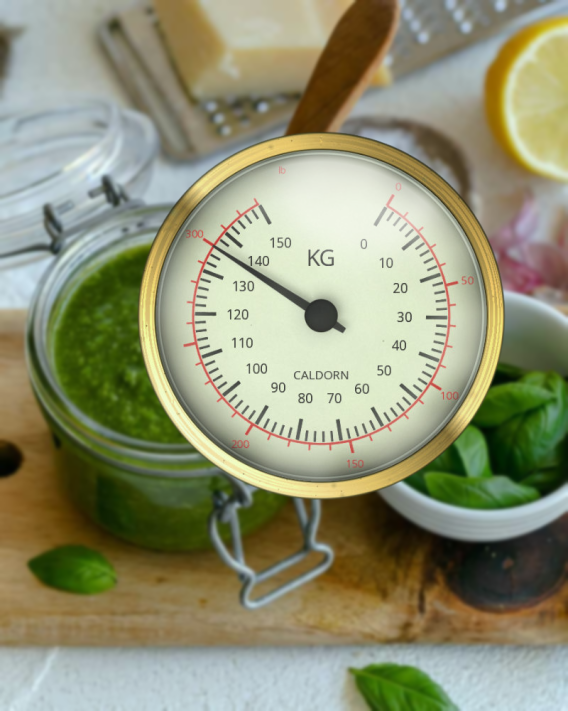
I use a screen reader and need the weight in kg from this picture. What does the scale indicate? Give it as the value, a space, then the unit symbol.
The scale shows 136 kg
